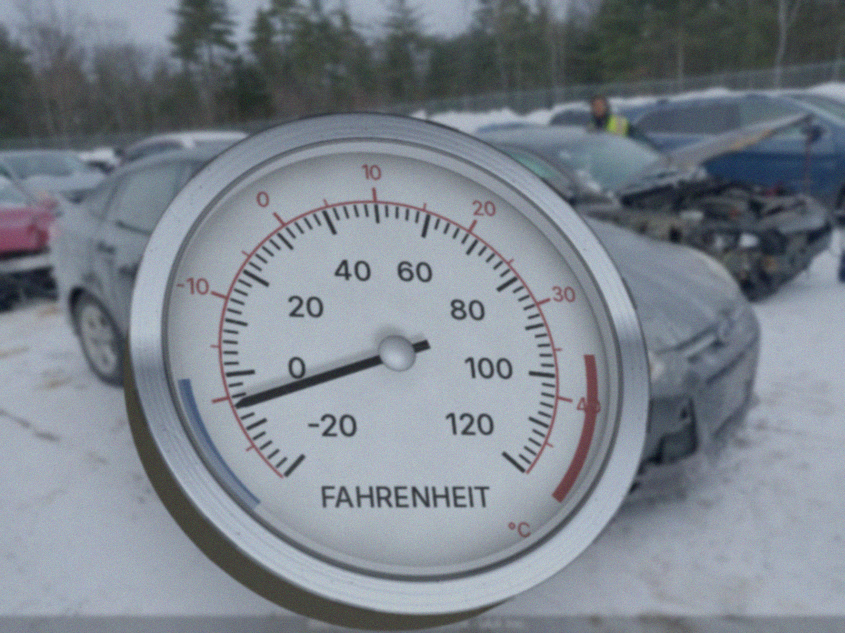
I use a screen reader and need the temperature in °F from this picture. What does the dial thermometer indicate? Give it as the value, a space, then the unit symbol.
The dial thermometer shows -6 °F
